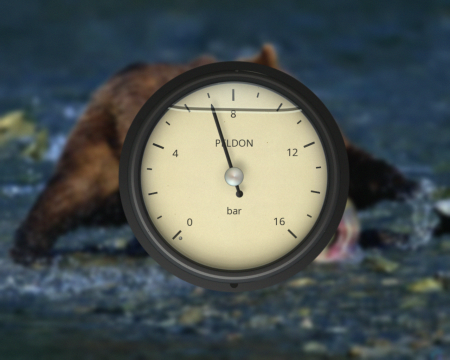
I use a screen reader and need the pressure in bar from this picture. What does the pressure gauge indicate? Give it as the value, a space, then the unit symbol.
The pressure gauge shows 7 bar
